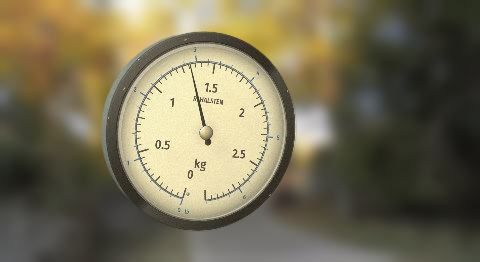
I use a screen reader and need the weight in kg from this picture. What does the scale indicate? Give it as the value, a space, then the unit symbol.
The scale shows 1.3 kg
